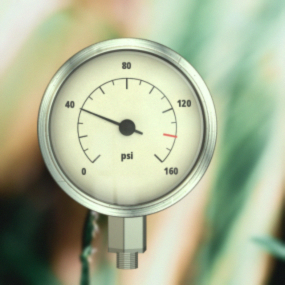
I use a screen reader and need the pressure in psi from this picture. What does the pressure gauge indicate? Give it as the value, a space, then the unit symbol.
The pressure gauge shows 40 psi
